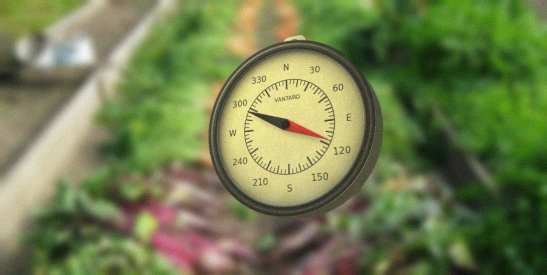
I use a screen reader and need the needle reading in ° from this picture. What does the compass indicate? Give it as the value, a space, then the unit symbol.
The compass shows 115 °
